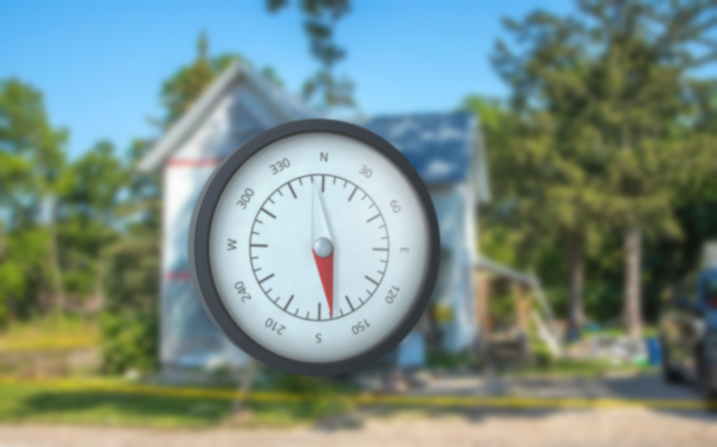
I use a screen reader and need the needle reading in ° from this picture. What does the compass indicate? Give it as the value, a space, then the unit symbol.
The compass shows 170 °
